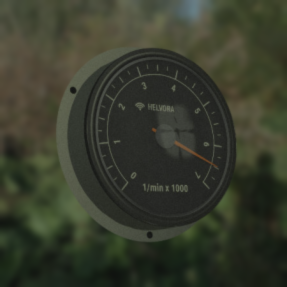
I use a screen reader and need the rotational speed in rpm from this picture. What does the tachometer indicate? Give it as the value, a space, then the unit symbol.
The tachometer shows 6500 rpm
